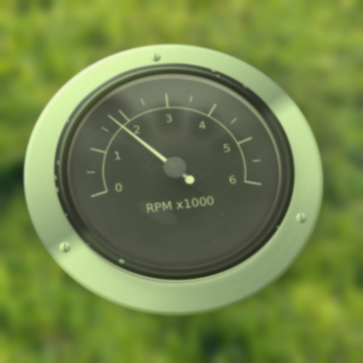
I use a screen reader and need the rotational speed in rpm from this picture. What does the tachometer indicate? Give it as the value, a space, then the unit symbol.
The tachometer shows 1750 rpm
